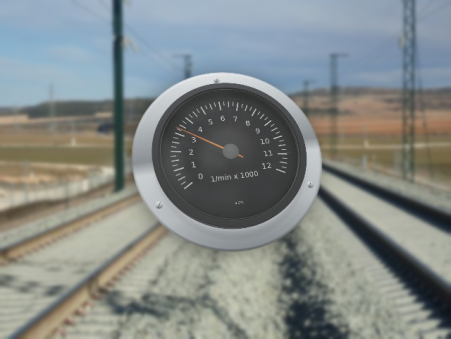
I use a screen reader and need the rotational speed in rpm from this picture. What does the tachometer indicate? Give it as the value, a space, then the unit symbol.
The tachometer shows 3250 rpm
